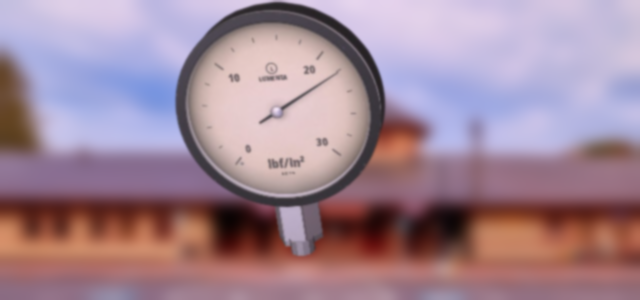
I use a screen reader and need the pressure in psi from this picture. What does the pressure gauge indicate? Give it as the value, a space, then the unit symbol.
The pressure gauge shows 22 psi
